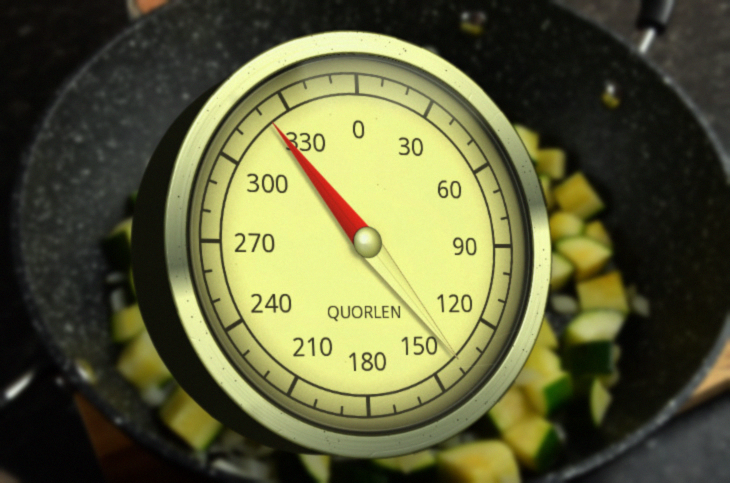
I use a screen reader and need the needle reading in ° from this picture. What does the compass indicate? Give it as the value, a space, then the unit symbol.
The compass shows 320 °
